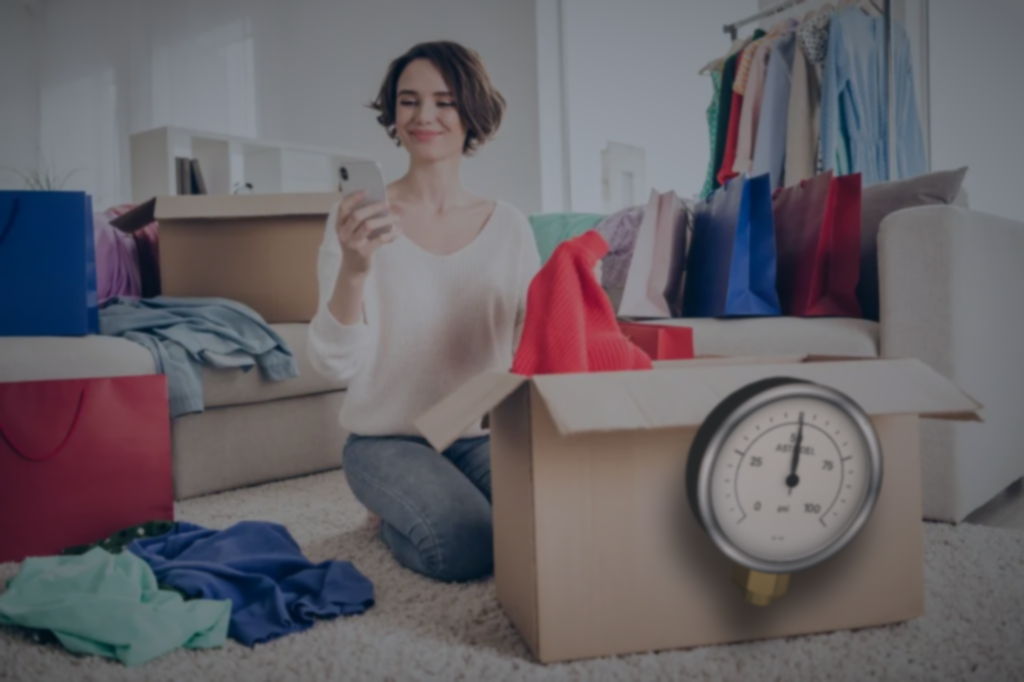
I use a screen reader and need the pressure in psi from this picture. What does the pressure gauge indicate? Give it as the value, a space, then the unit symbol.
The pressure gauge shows 50 psi
